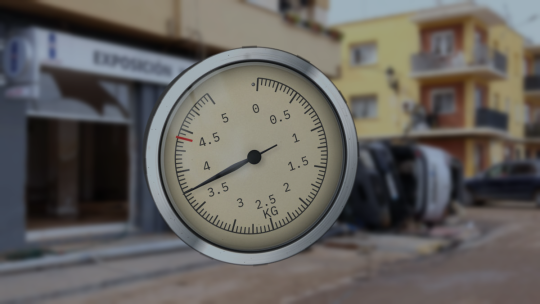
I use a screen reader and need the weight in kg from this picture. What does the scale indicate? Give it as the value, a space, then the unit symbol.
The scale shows 3.75 kg
